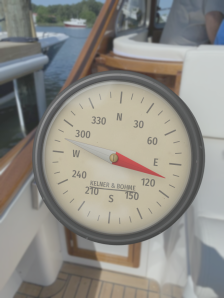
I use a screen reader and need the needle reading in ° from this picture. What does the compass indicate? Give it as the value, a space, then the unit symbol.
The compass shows 105 °
